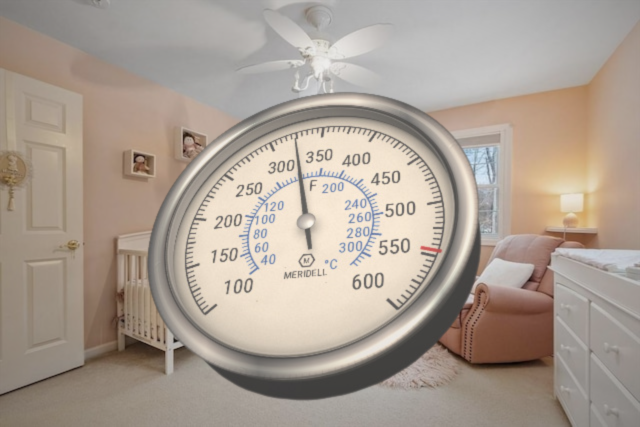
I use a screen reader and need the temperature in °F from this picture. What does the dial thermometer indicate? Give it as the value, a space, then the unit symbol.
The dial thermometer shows 325 °F
